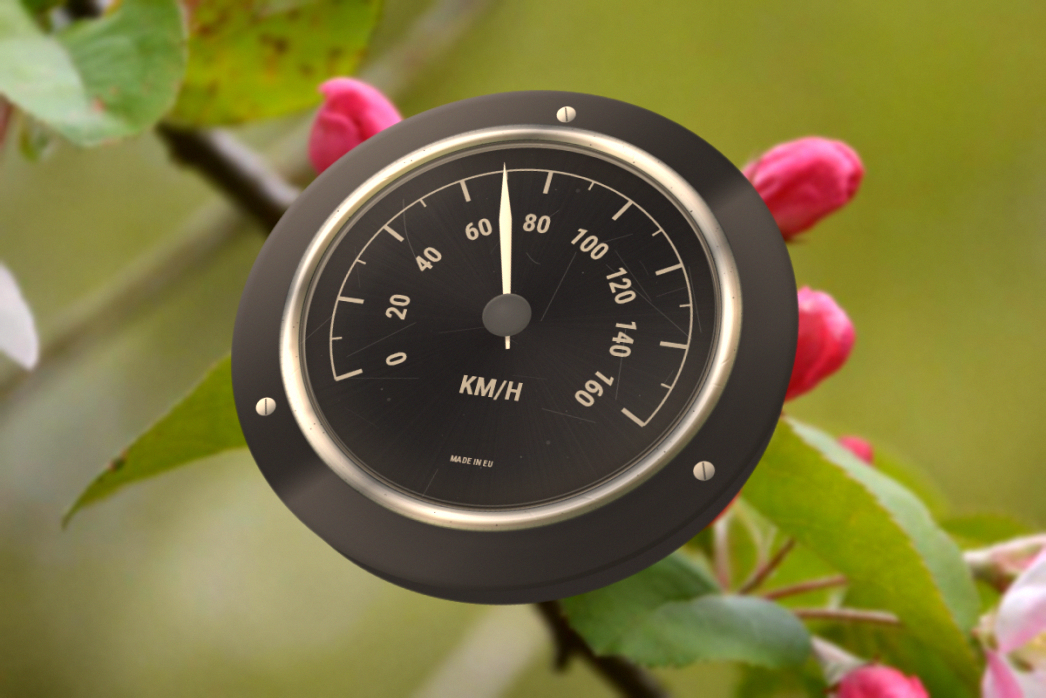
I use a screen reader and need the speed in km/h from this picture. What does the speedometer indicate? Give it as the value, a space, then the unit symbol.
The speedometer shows 70 km/h
